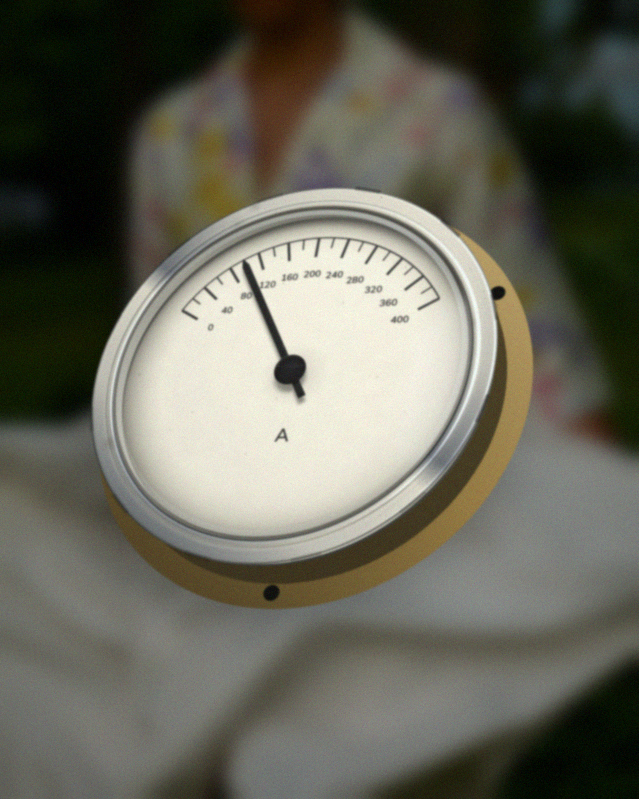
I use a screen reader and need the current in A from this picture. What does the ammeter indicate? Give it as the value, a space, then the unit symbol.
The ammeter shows 100 A
